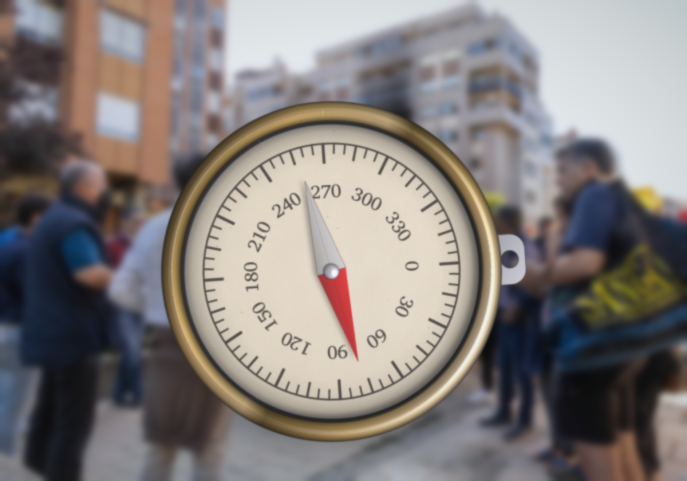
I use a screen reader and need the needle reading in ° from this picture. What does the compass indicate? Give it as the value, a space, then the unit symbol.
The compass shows 77.5 °
